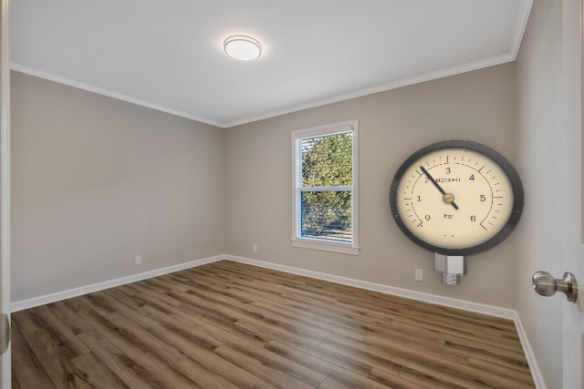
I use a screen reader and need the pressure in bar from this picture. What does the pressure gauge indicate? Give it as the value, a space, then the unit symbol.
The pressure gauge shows 2.2 bar
